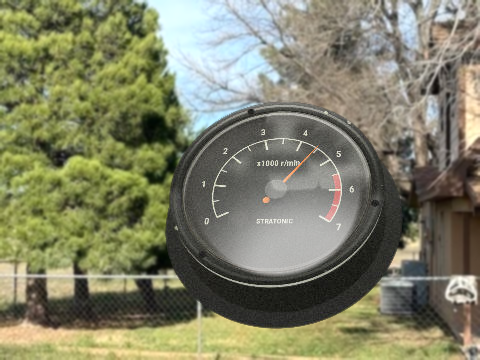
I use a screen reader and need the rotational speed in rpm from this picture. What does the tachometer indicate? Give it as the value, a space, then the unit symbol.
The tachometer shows 4500 rpm
